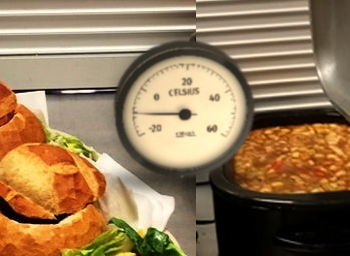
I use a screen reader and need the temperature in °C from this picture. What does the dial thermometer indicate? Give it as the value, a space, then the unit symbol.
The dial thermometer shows -10 °C
